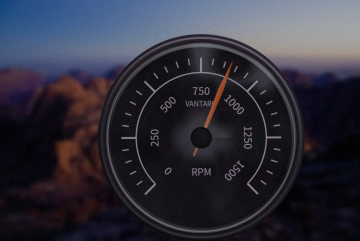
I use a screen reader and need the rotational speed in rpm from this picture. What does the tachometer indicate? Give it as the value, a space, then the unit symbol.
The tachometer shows 875 rpm
